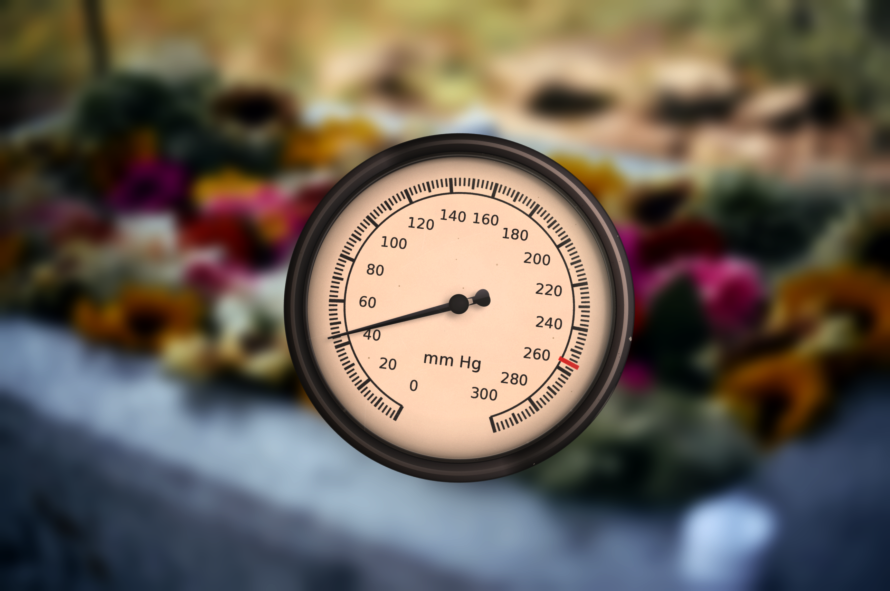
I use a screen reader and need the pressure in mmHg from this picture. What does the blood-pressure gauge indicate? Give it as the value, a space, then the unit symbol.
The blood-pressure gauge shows 44 mmHg
